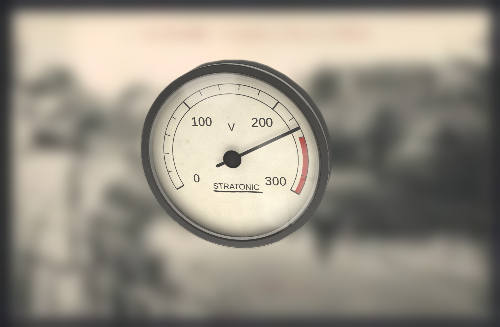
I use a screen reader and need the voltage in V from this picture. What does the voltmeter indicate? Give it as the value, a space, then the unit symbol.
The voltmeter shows 230 V
